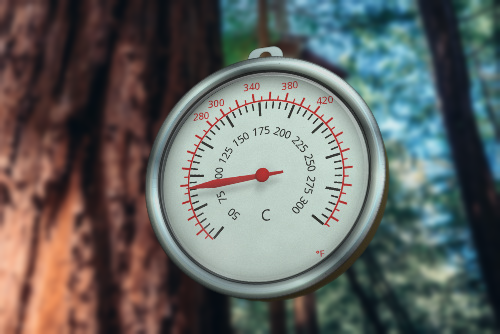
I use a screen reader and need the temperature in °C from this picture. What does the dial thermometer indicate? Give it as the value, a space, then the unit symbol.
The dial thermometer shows 90 °C
